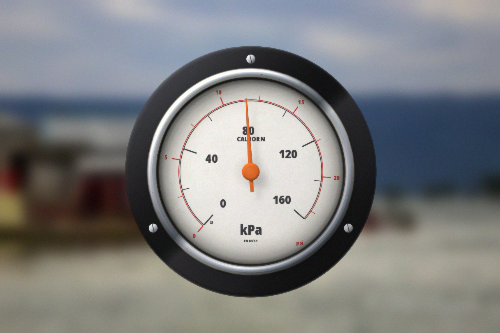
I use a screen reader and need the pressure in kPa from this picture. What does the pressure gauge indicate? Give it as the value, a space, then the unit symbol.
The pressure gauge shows 80 kPa
